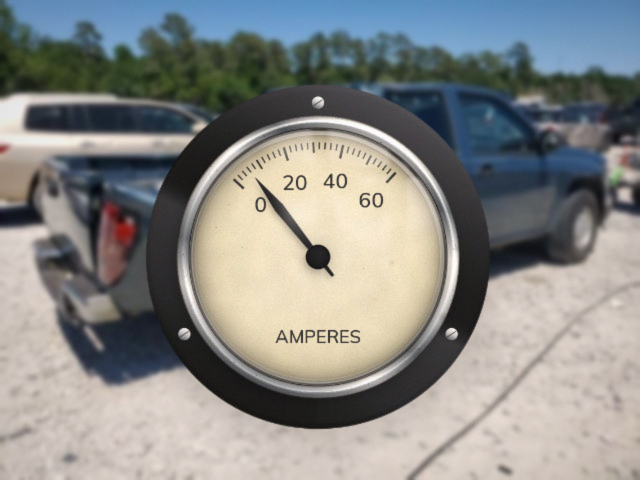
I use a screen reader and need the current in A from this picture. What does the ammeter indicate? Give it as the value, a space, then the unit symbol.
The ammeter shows 6 A
